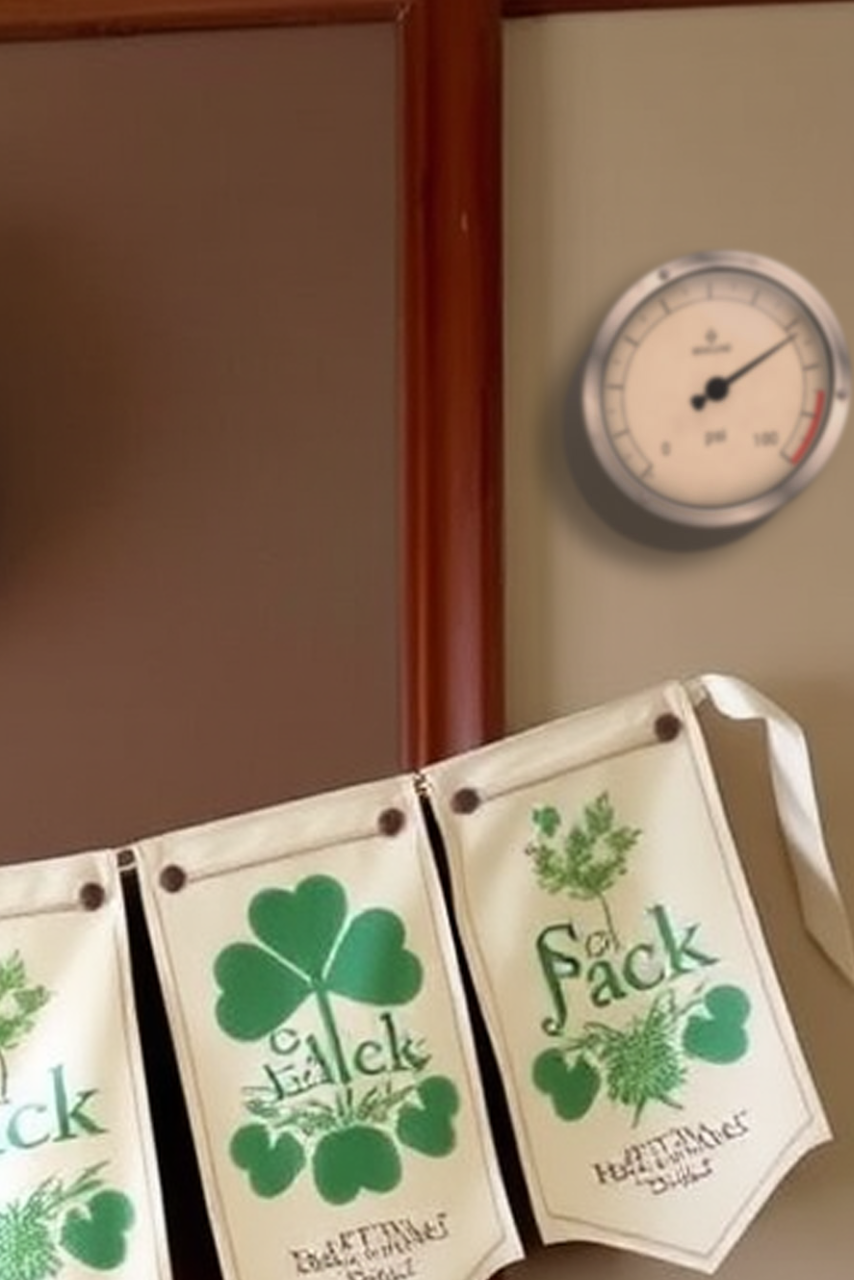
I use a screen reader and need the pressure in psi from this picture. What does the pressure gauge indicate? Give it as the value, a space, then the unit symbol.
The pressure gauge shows 72.5 psi
